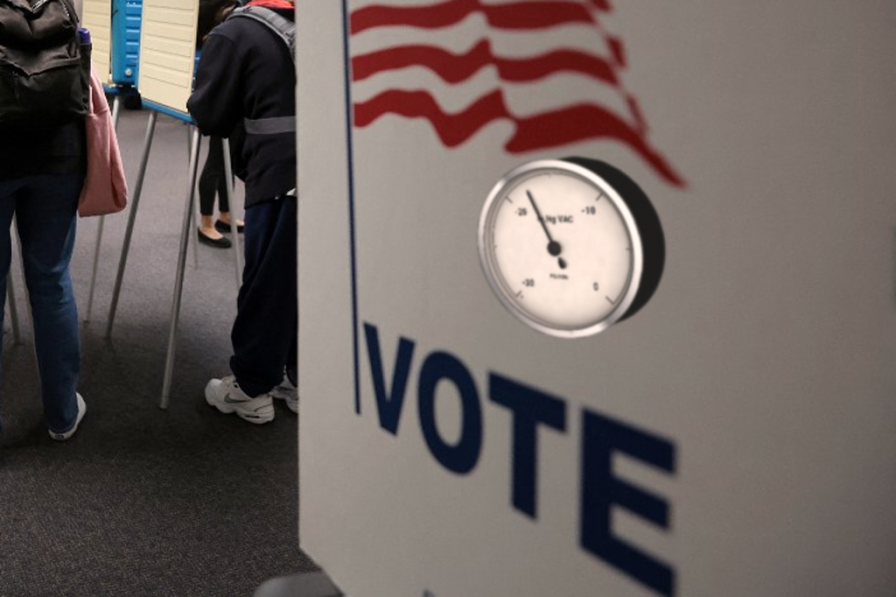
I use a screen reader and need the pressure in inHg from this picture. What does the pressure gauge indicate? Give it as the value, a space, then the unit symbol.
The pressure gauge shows -17.5 inHg
